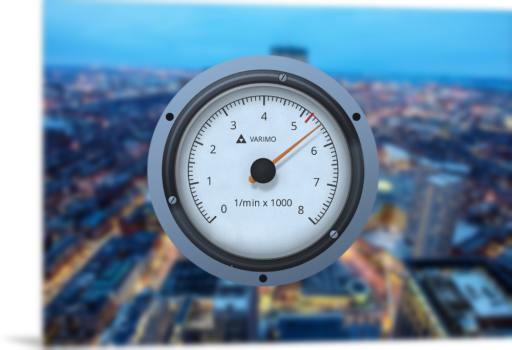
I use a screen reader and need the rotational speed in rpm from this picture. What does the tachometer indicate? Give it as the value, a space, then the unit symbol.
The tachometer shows 5500 rpm
